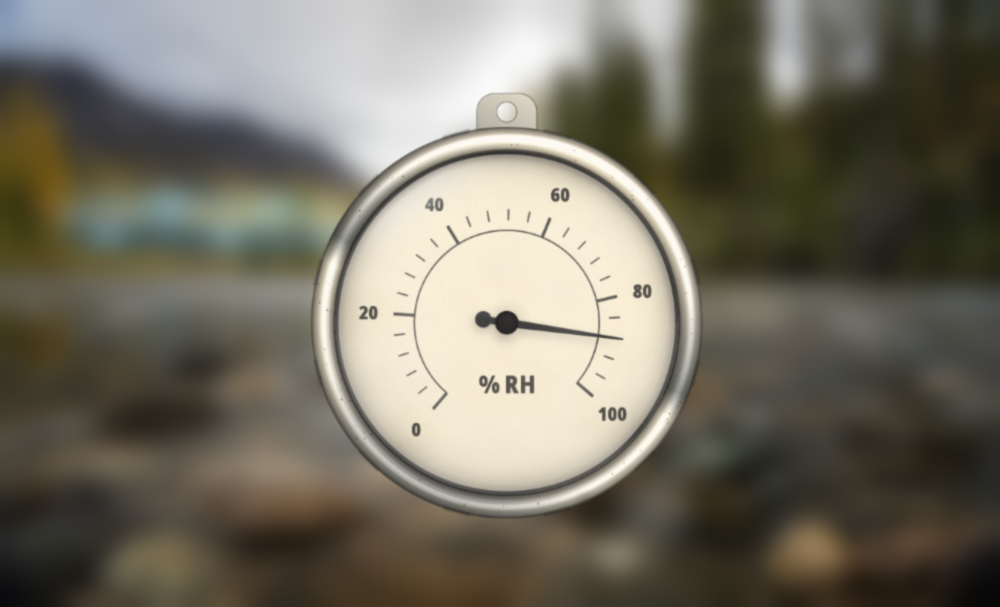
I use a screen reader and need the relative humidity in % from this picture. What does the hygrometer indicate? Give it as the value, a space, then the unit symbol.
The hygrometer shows 88 %
